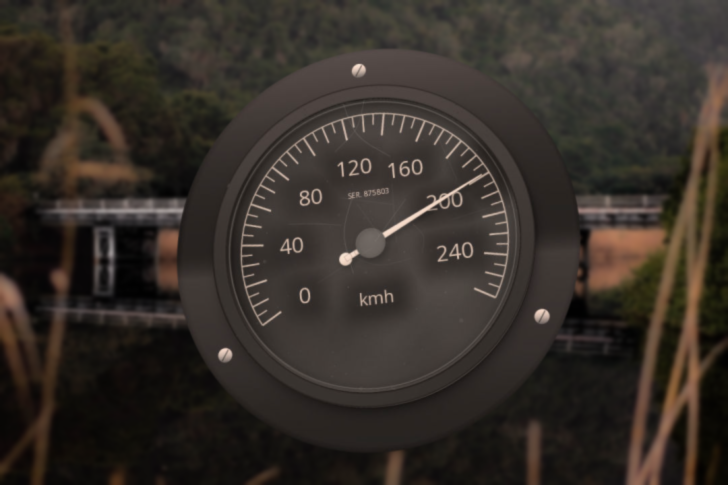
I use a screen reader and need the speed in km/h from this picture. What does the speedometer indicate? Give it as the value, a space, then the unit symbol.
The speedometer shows 200 km/h
